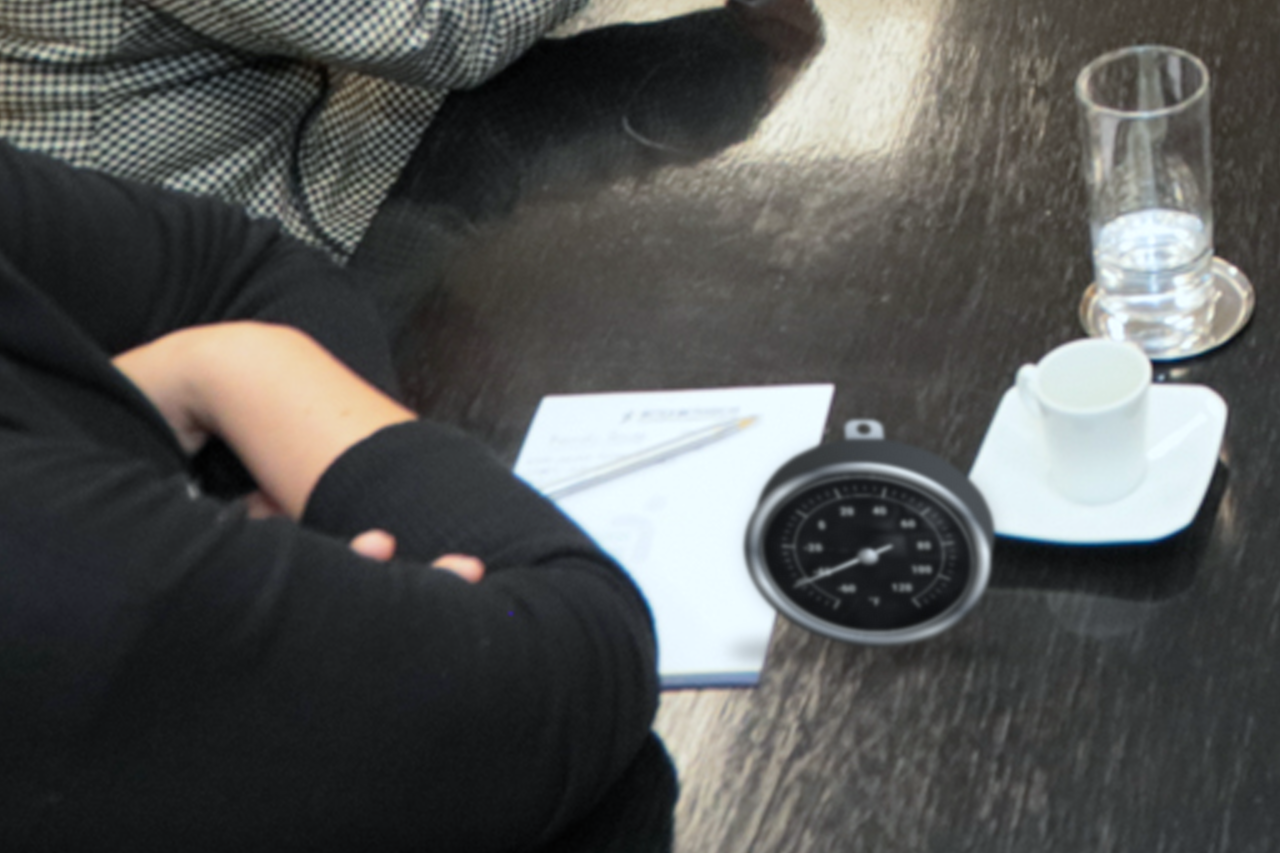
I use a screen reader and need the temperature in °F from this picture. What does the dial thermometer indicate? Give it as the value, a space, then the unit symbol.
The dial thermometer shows -40 °F
